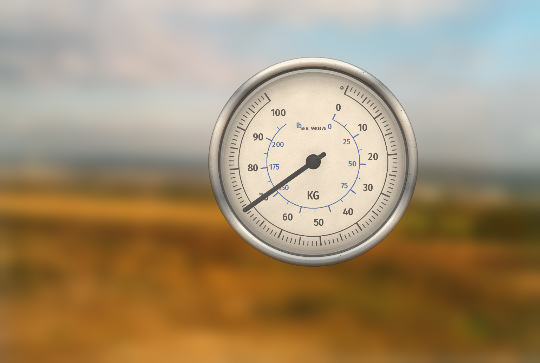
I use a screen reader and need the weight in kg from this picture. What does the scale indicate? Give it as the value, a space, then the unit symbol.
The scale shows 70 kg
